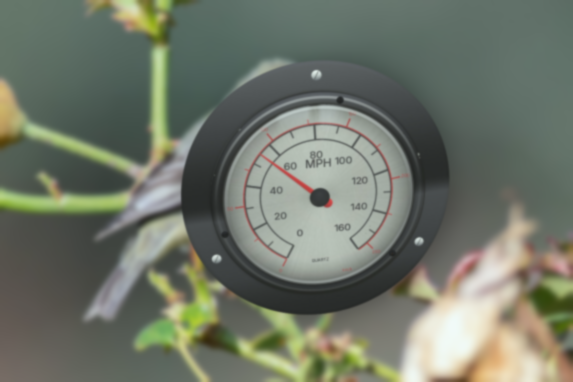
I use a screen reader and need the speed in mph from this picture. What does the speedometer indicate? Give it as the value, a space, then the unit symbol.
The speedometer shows 55 mph
